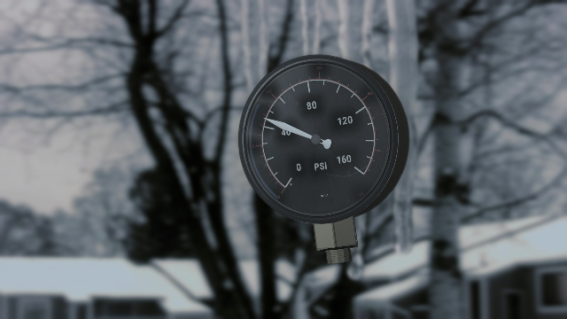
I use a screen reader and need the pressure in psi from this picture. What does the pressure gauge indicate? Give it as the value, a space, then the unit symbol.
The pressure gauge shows 45 psi
